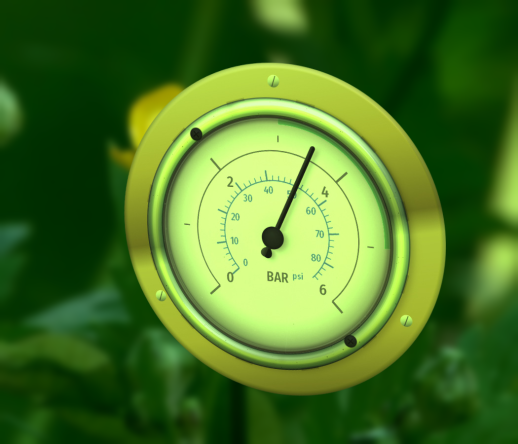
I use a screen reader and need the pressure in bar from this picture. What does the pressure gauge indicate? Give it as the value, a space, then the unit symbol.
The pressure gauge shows 3.5 bar
